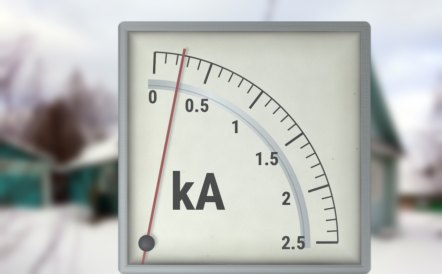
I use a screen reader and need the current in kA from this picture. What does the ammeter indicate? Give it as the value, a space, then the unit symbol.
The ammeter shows 0.25 kA
